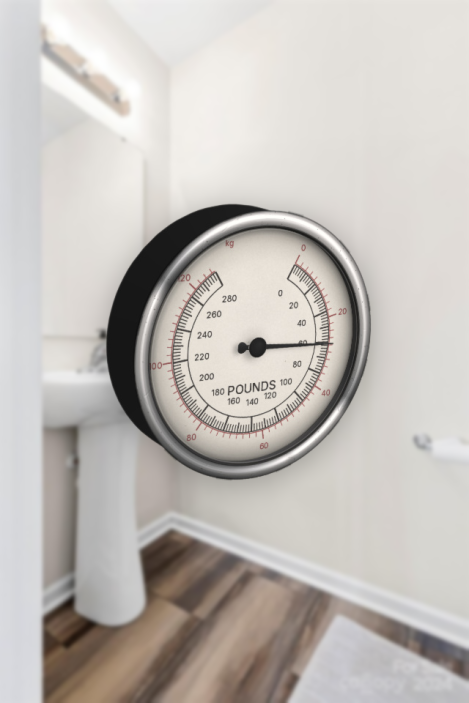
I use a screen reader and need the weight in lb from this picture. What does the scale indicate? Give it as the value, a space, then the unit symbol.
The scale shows 60 lb
